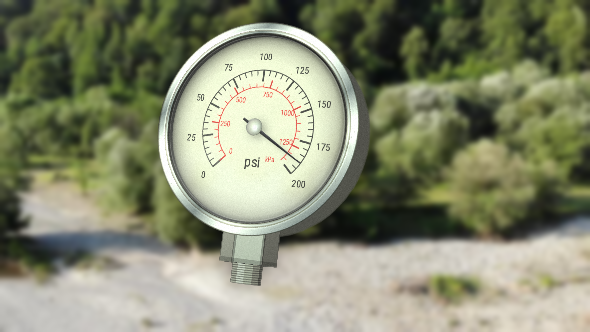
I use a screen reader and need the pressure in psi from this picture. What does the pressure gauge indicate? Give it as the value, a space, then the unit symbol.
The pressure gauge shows 190 psi
